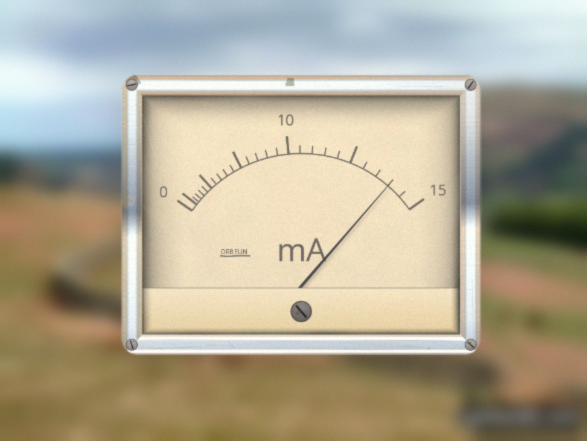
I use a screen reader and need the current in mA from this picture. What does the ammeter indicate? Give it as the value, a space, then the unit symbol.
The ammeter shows 14 mA
